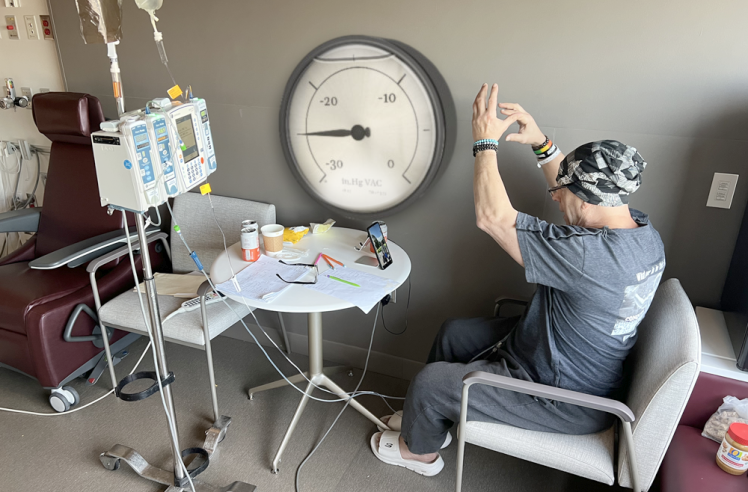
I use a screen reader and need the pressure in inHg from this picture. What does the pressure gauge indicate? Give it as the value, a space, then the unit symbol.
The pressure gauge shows -25 inHg
